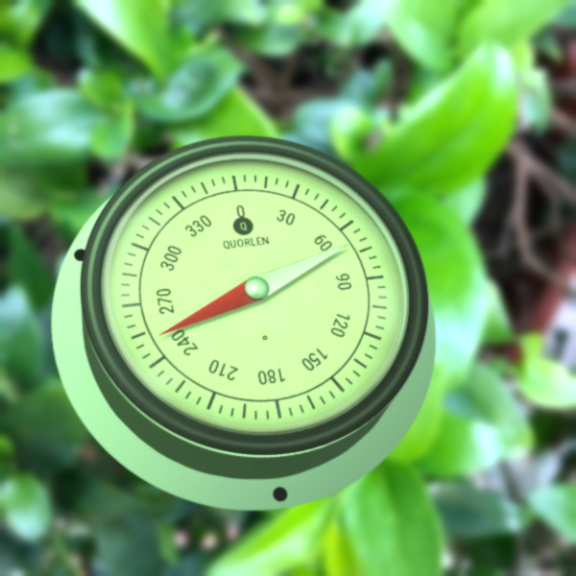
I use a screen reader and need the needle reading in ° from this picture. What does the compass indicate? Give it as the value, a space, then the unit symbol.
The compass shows 250 °
